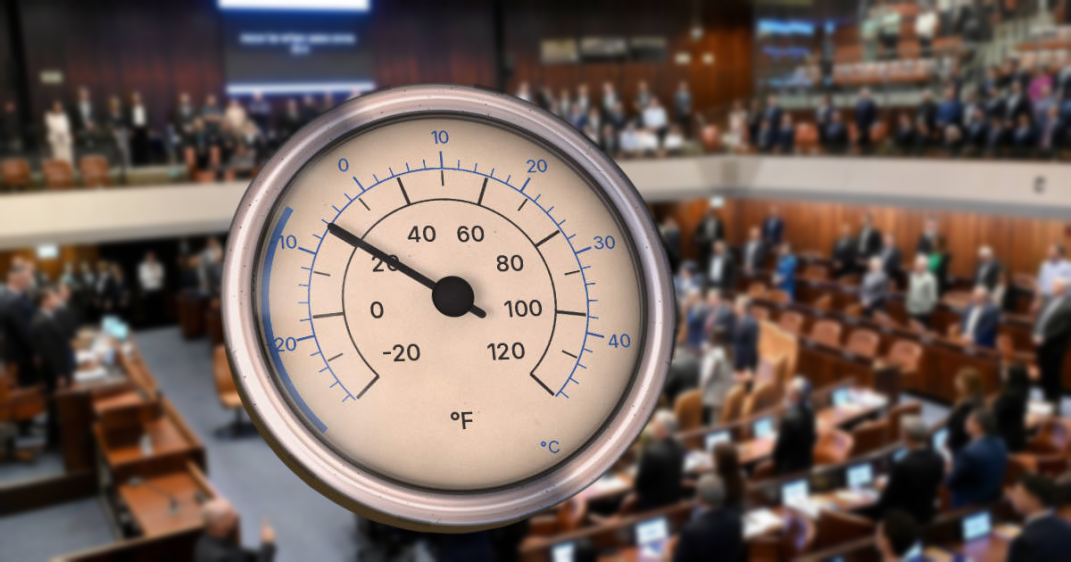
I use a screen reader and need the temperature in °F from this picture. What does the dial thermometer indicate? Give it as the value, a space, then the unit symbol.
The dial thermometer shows 20 °F
